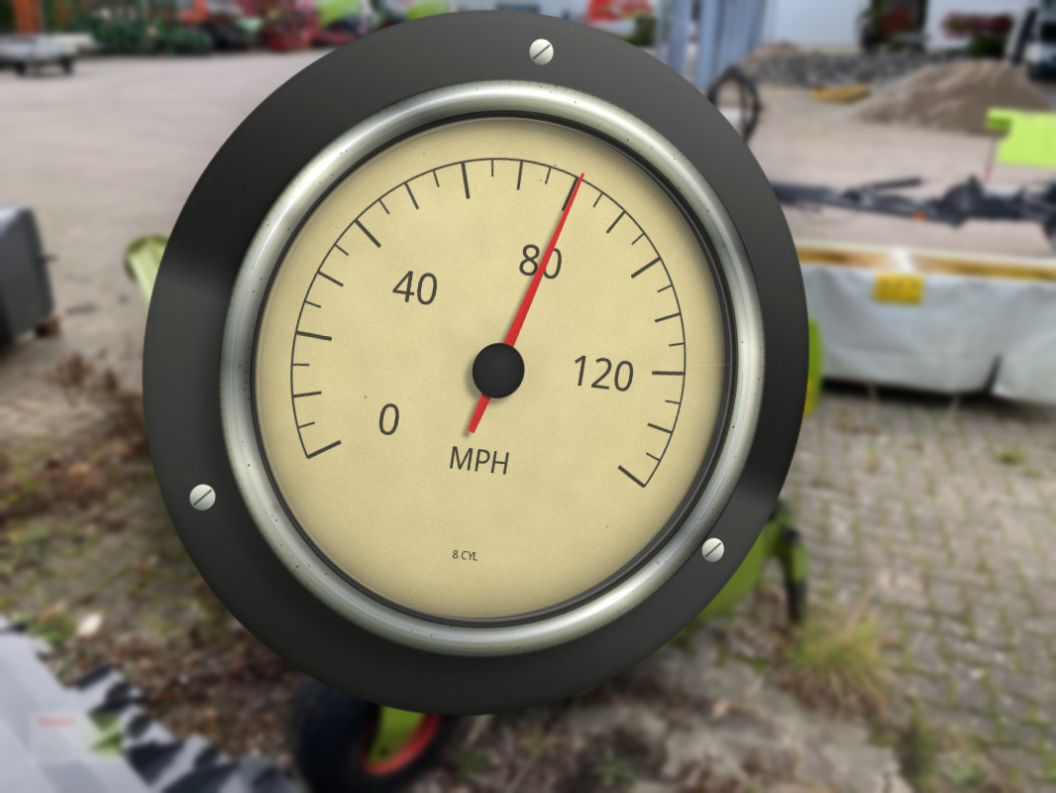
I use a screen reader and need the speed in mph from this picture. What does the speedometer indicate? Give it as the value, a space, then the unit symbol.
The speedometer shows 80 mph
